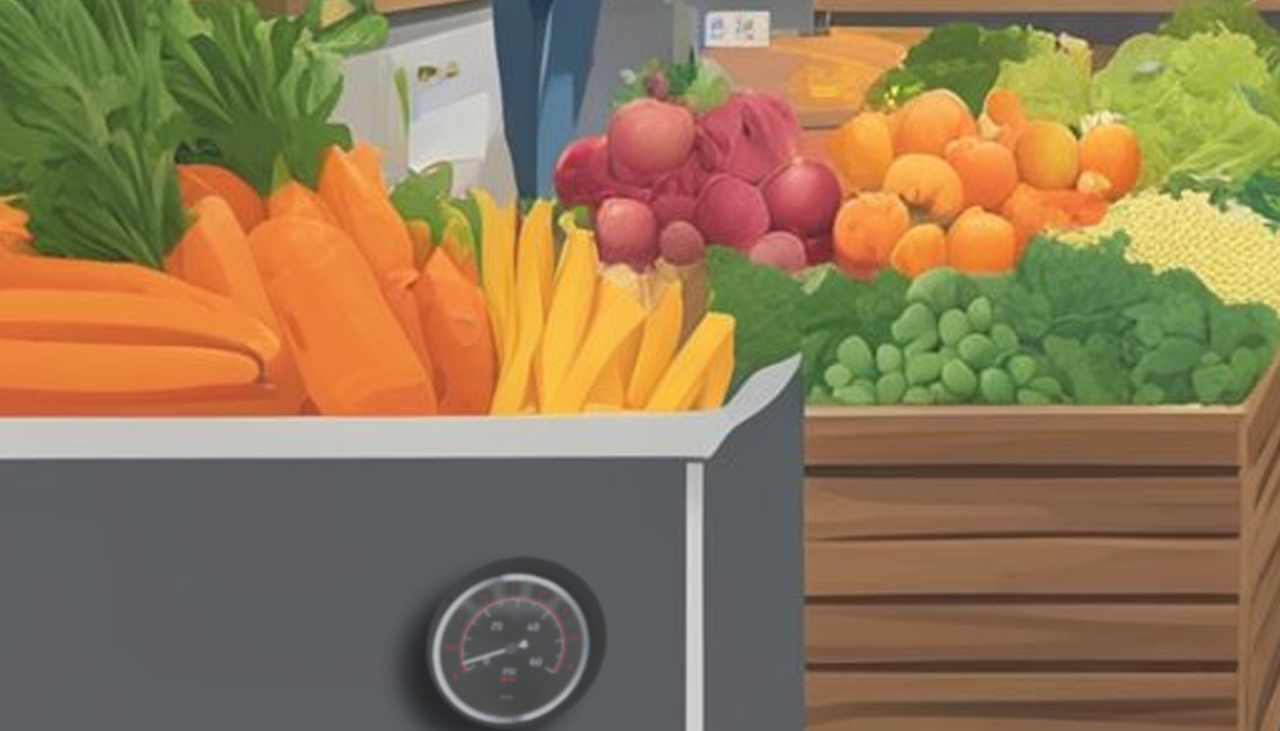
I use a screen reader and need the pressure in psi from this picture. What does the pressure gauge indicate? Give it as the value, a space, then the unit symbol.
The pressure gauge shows 2.5 psi
